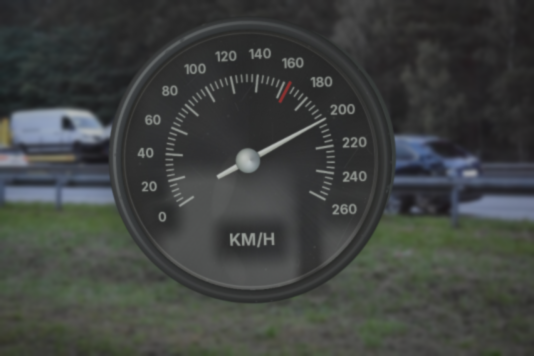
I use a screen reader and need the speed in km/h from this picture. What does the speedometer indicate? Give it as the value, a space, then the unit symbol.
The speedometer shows 200 km/h
